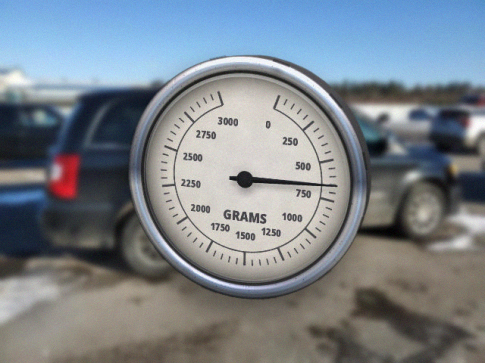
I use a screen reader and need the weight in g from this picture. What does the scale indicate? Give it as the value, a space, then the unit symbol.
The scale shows 650 g
